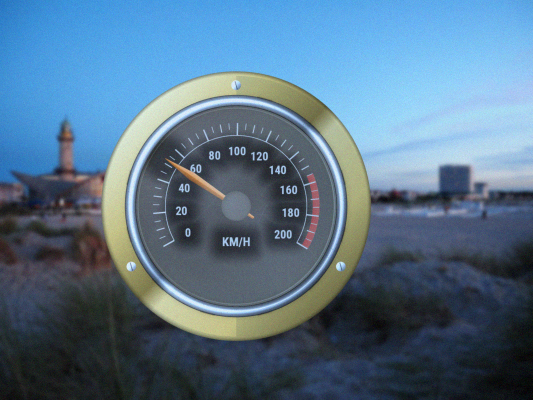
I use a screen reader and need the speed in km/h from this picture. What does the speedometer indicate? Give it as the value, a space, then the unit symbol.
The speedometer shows 52.5 km/h
